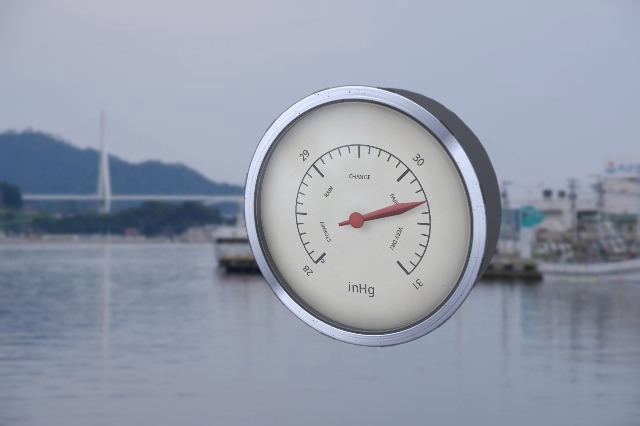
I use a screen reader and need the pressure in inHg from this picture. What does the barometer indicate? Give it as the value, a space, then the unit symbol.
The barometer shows 30.3 inHg
